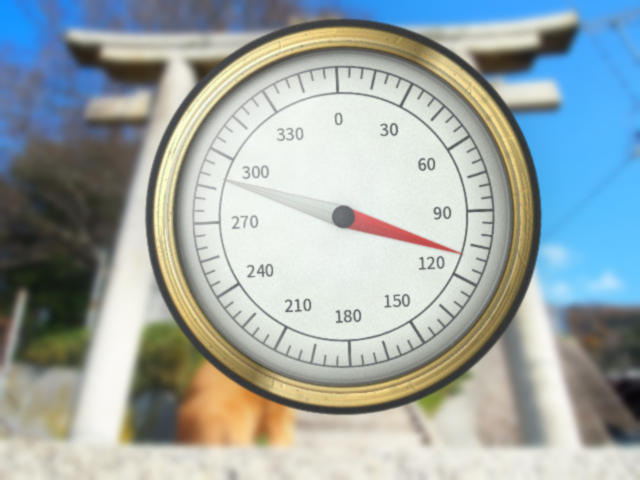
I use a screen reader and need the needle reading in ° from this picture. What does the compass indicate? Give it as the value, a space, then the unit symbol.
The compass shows 110 °
